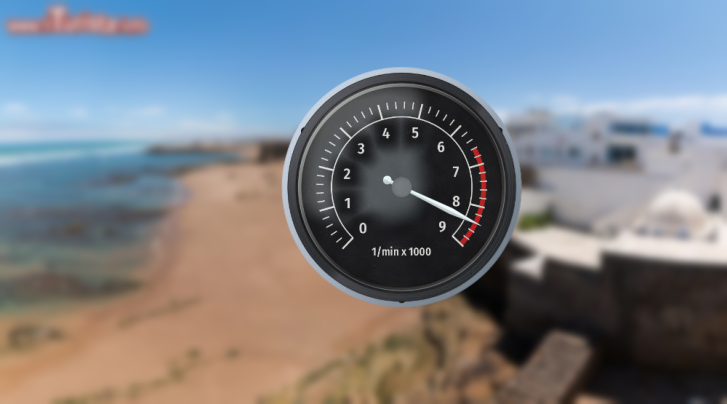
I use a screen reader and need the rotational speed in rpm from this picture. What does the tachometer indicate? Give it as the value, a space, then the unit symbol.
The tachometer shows 8400 rpm
